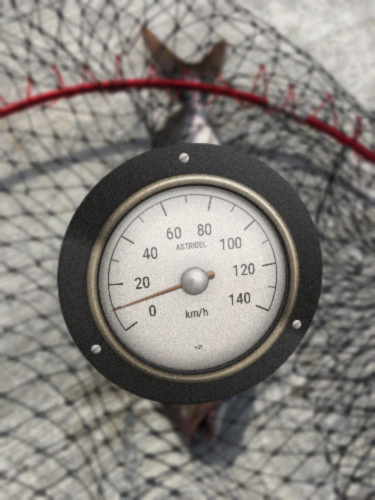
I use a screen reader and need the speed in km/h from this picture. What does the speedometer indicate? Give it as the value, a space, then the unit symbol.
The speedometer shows 10 km/h
